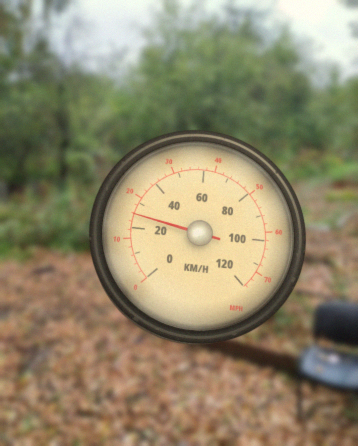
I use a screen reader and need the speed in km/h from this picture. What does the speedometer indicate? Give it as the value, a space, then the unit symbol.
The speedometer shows 25 km/h
